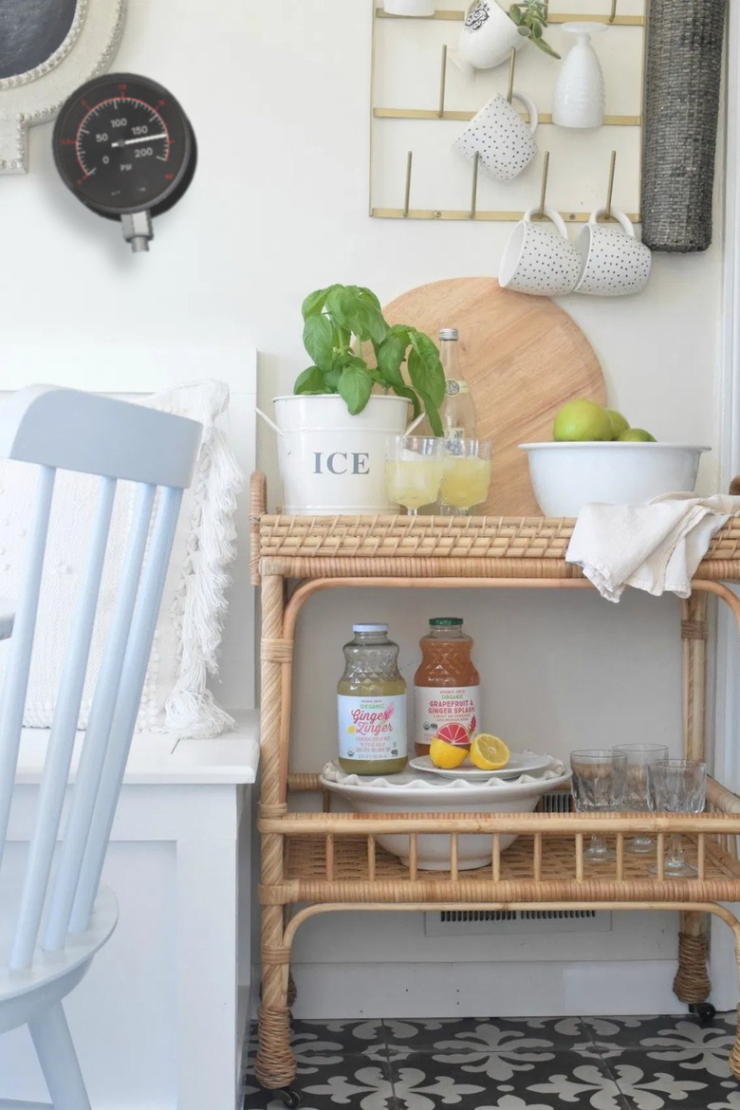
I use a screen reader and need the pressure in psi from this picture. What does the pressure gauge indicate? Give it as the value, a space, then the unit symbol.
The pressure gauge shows 175 psi
